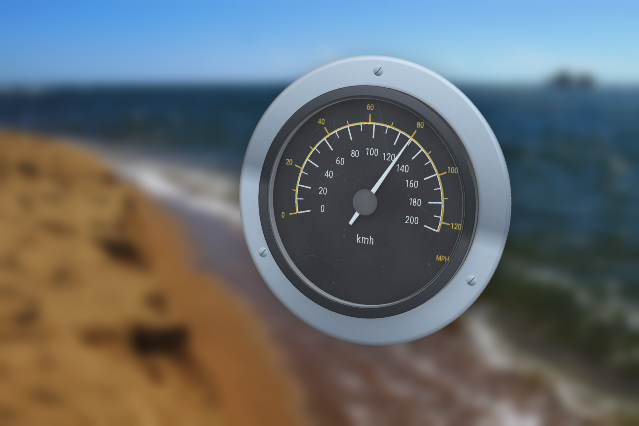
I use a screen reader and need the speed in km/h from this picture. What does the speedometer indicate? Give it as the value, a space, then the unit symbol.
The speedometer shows 130 km/h
